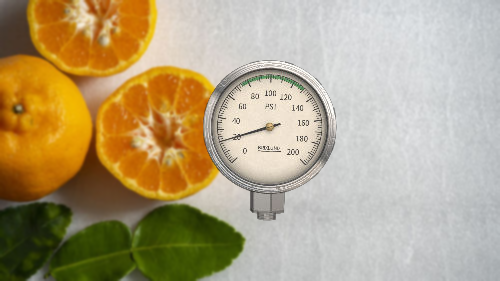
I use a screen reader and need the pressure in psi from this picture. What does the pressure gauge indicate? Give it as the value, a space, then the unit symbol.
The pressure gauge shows 20 psi
